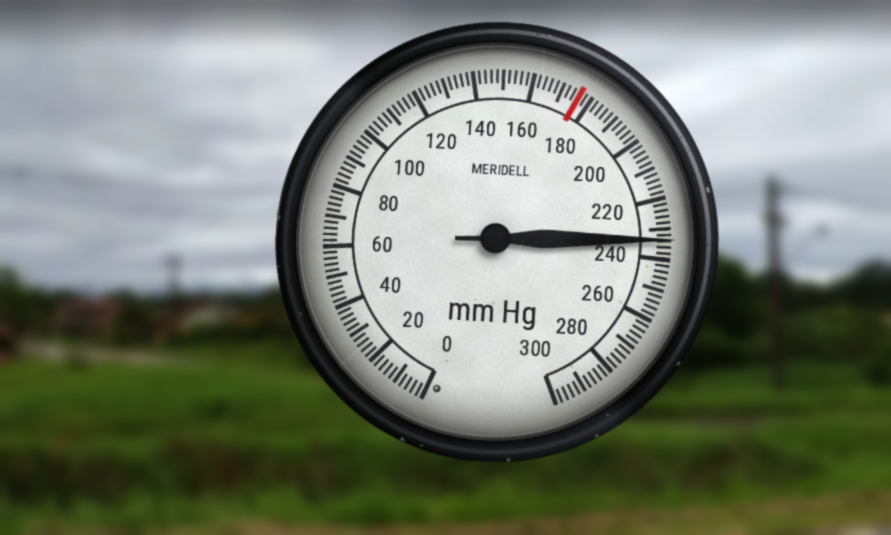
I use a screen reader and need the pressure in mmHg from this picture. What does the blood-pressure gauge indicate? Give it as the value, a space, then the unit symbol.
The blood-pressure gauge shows 234 mmHg
